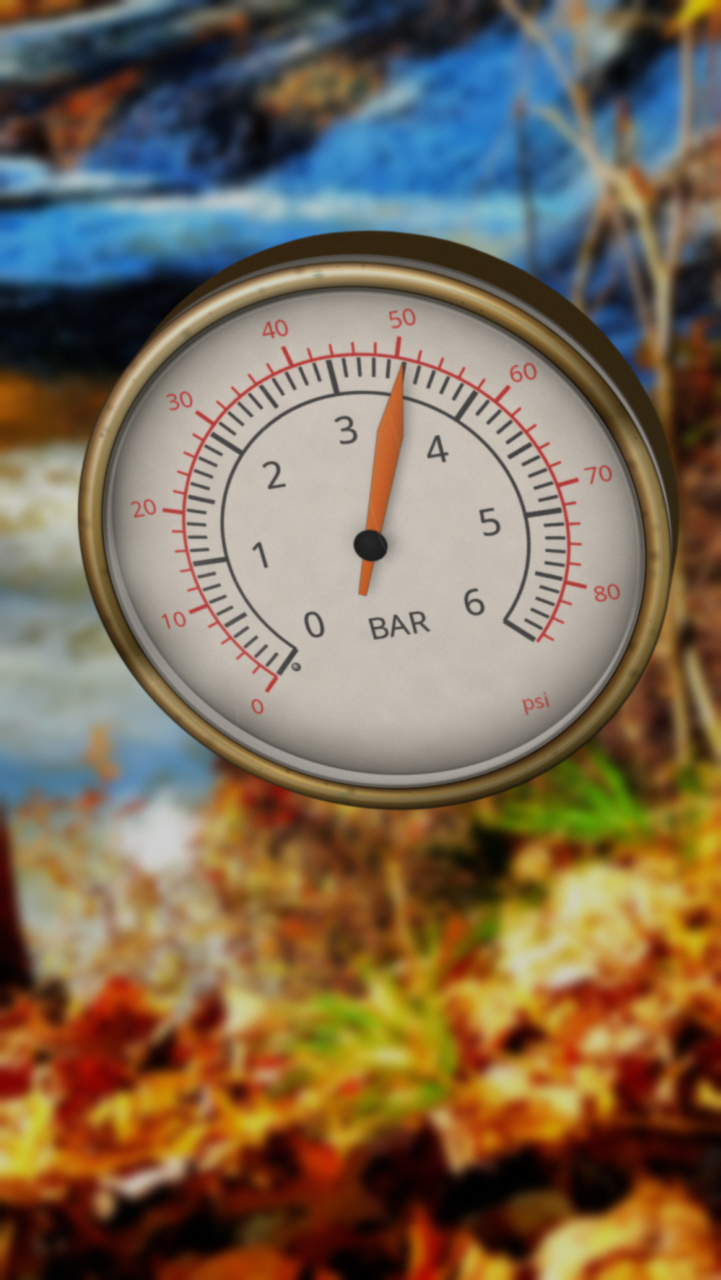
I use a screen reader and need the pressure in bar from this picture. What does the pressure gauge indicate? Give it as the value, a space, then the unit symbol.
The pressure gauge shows 3.5 bar
